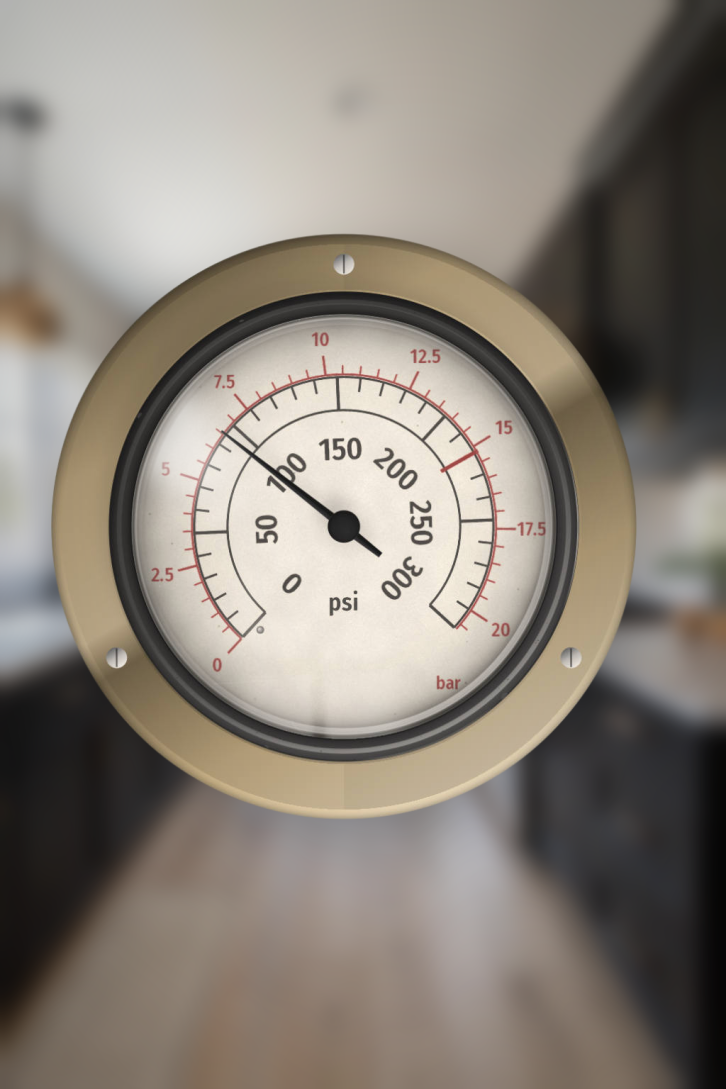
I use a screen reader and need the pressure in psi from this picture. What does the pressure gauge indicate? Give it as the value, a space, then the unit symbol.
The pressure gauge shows 95 psi
